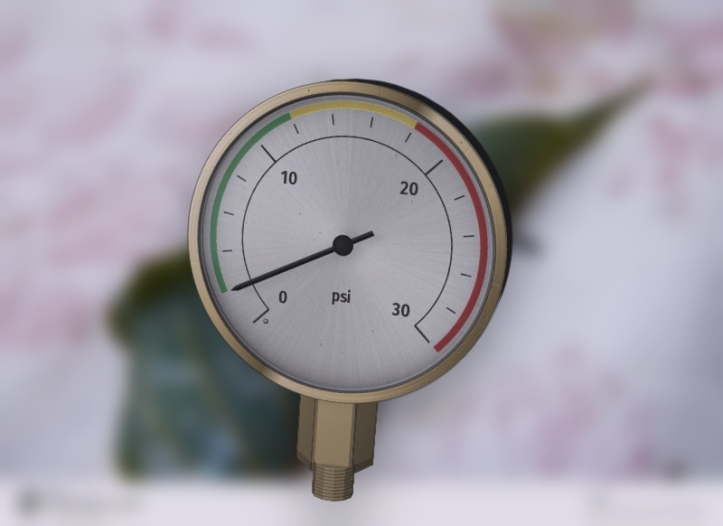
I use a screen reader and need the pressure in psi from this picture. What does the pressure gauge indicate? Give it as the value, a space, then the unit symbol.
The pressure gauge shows 2 psi
